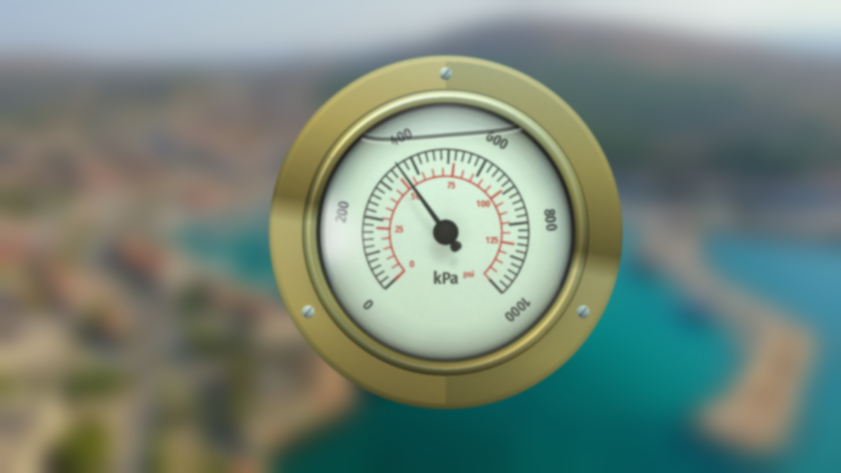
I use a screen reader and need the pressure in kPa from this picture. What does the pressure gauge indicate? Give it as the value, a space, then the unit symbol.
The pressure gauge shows 360 kPa
